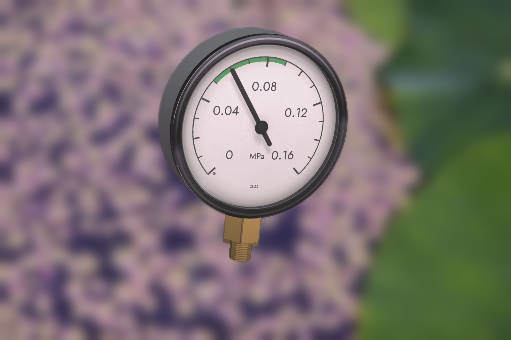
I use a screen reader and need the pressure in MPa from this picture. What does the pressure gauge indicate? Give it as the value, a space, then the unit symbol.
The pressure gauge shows 0.06 MPa
